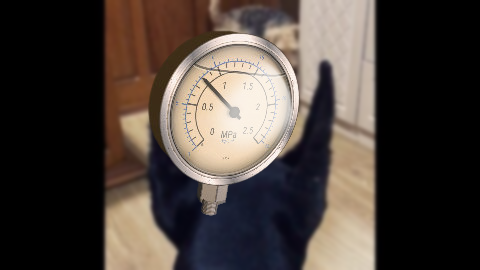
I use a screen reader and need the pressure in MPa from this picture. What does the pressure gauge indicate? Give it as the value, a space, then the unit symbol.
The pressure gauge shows 0.8 MPa
